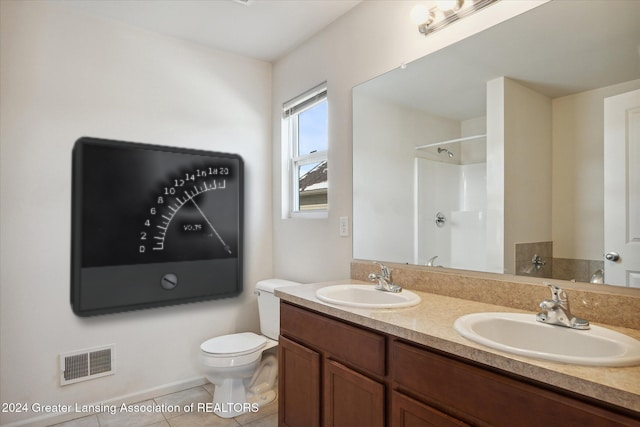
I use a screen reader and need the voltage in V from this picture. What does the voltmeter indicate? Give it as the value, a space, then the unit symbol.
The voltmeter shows 12 V
